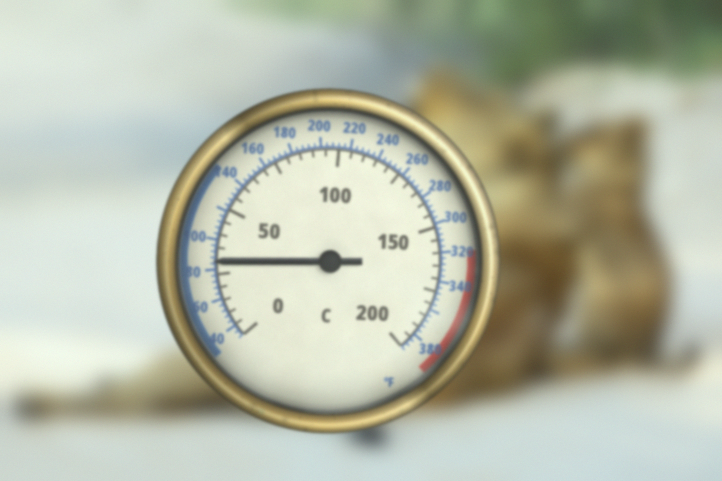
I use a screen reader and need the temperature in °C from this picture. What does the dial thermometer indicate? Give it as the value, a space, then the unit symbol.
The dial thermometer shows 30 °C
